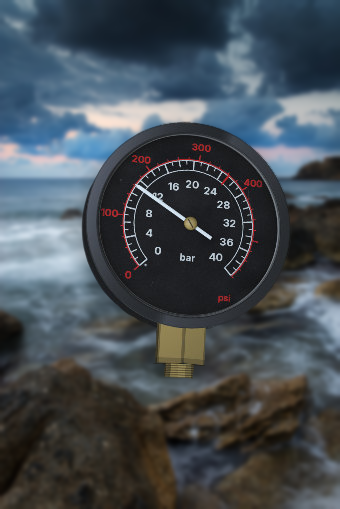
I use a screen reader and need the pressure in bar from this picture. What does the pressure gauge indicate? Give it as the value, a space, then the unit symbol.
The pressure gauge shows 11 bar
